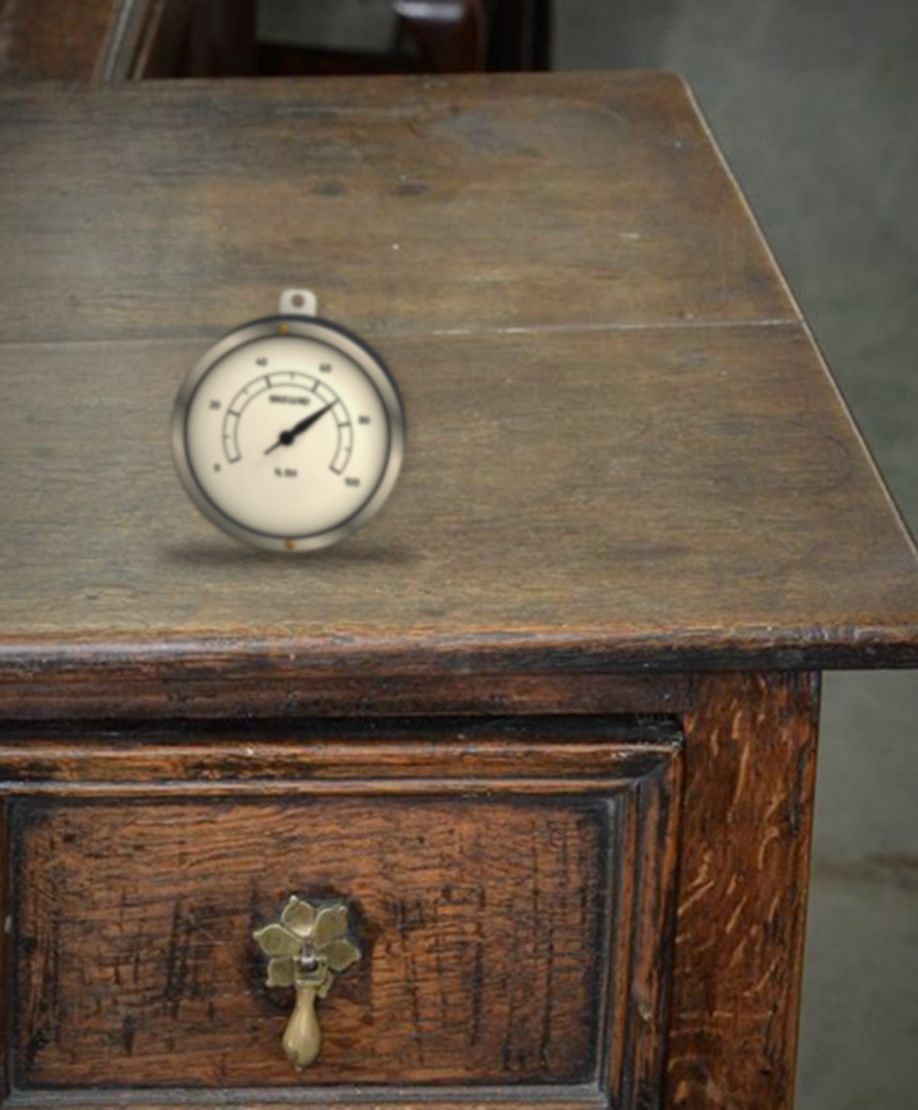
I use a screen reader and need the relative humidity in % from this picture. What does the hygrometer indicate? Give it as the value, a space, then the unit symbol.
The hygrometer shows 70 %
